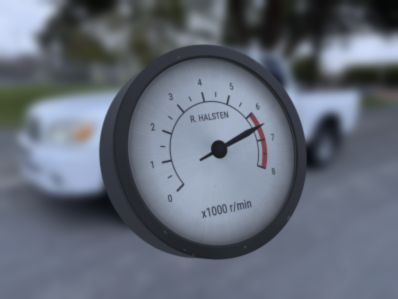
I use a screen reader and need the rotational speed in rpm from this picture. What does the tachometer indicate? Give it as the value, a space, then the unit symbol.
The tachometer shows 6500 rpm
